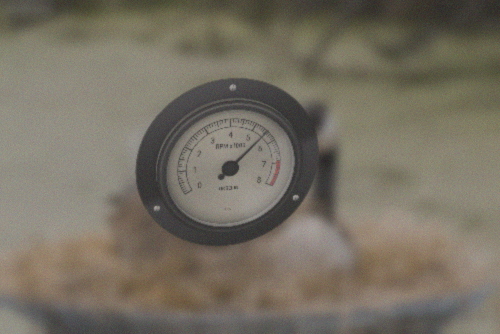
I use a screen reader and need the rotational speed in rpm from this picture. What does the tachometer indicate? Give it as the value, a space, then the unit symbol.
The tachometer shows 5500 rpm
